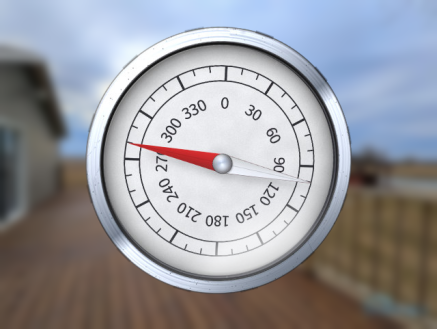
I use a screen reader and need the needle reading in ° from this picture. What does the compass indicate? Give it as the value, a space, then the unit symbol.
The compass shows 280 °
